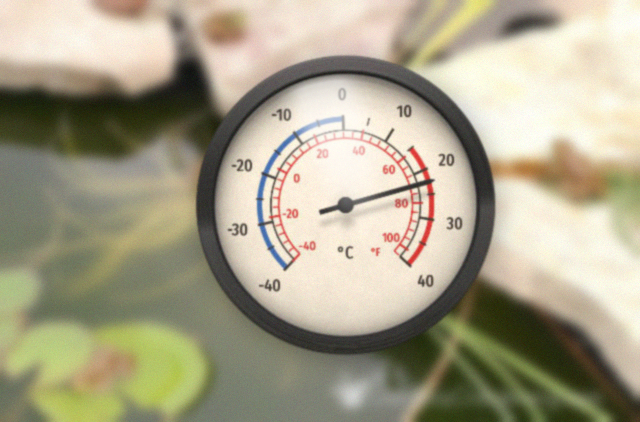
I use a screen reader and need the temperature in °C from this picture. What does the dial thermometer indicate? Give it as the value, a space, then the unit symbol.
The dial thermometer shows 22.5 °C
